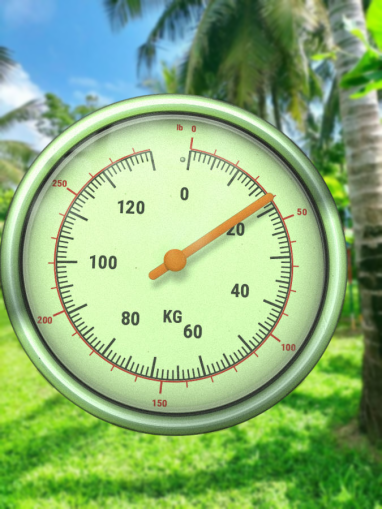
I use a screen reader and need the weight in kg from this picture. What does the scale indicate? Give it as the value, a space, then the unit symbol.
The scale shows 18 kg
